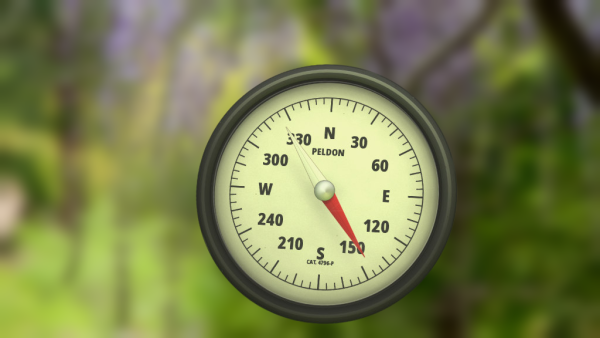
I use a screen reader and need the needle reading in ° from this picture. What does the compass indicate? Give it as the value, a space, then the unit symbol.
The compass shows 145 °
